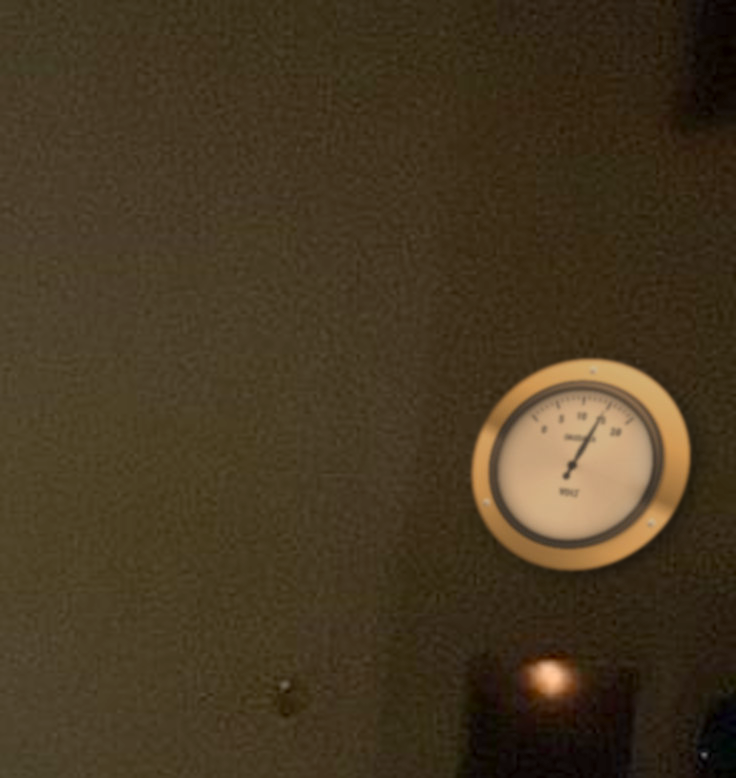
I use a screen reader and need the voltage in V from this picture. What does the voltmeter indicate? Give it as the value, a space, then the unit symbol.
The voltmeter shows 15 V
